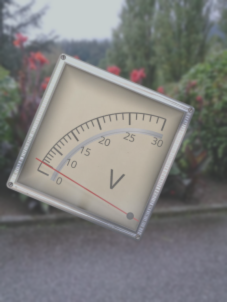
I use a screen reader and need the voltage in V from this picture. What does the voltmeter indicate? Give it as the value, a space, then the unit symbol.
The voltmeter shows 5 V
